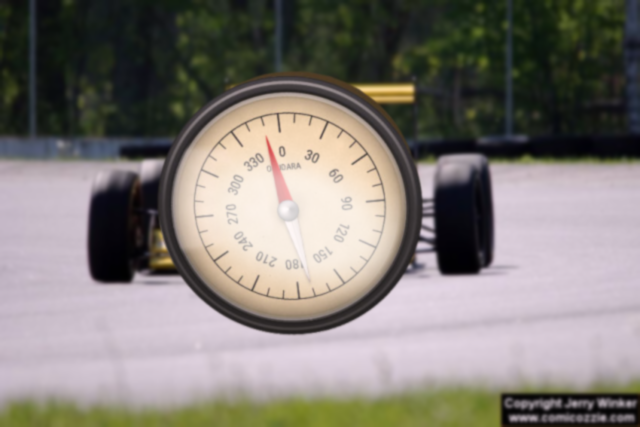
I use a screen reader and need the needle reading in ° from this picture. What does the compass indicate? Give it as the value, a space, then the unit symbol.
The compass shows 350 °
